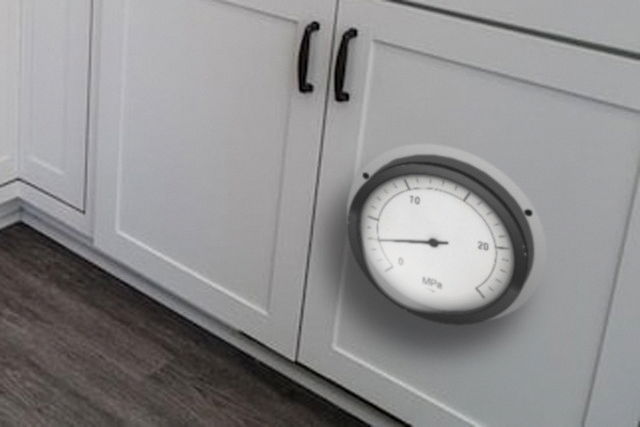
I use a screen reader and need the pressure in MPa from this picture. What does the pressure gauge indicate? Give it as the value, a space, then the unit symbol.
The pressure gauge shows 3 MPa
